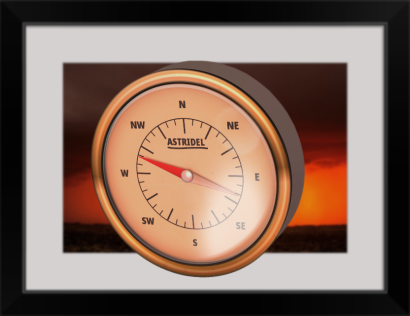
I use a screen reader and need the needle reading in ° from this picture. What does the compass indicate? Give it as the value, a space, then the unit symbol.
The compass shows 290 °
